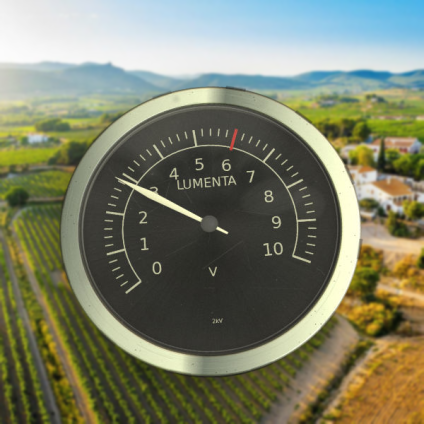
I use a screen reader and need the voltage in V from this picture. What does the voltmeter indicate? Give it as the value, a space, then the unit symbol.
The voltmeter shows 2.8 V
